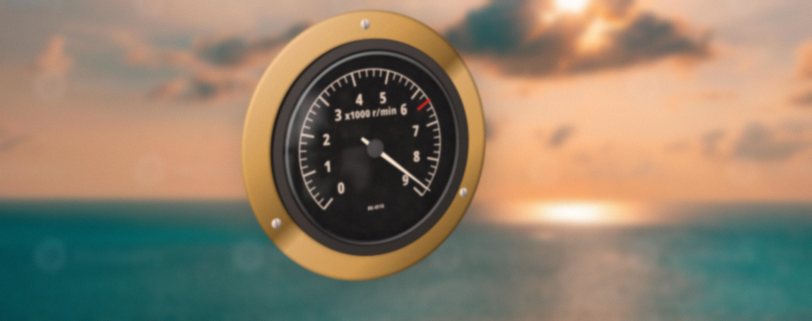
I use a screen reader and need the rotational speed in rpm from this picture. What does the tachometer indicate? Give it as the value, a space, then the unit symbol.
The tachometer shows 8800 rpm
